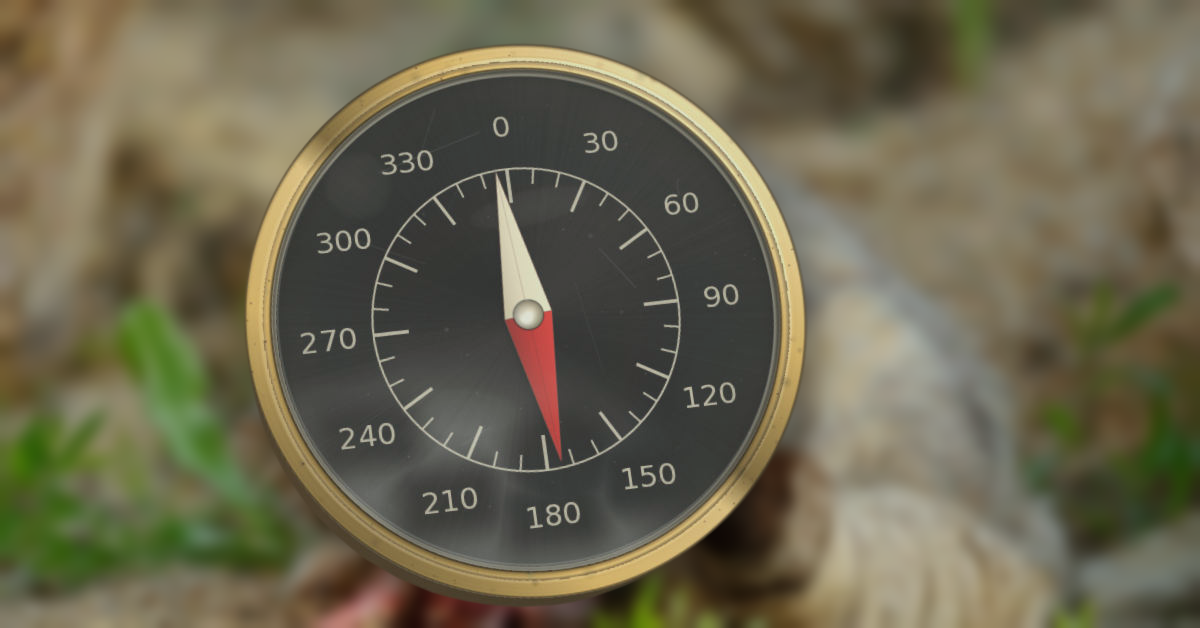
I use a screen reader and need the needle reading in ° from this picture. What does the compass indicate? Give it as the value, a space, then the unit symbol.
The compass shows 175 °
